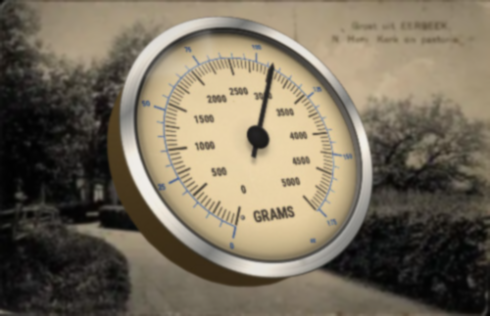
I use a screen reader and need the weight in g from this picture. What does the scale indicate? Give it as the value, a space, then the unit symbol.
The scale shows 3000 g
